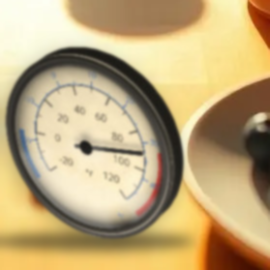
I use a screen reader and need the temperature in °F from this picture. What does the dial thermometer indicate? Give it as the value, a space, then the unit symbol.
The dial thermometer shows 90 °F
